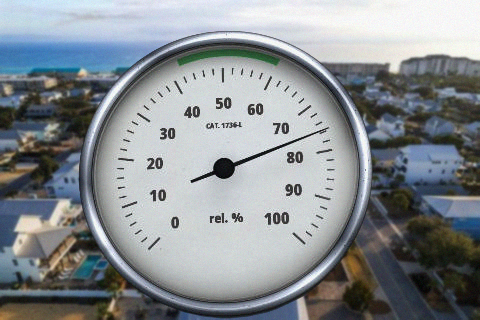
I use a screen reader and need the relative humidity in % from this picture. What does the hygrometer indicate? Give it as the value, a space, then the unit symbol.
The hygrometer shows 76 %
